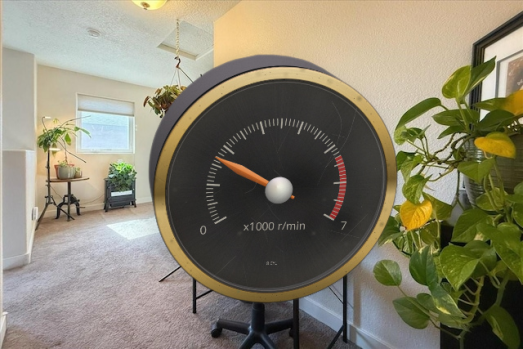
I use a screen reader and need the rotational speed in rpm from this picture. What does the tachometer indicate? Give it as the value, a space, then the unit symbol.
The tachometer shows 1700 rpm
